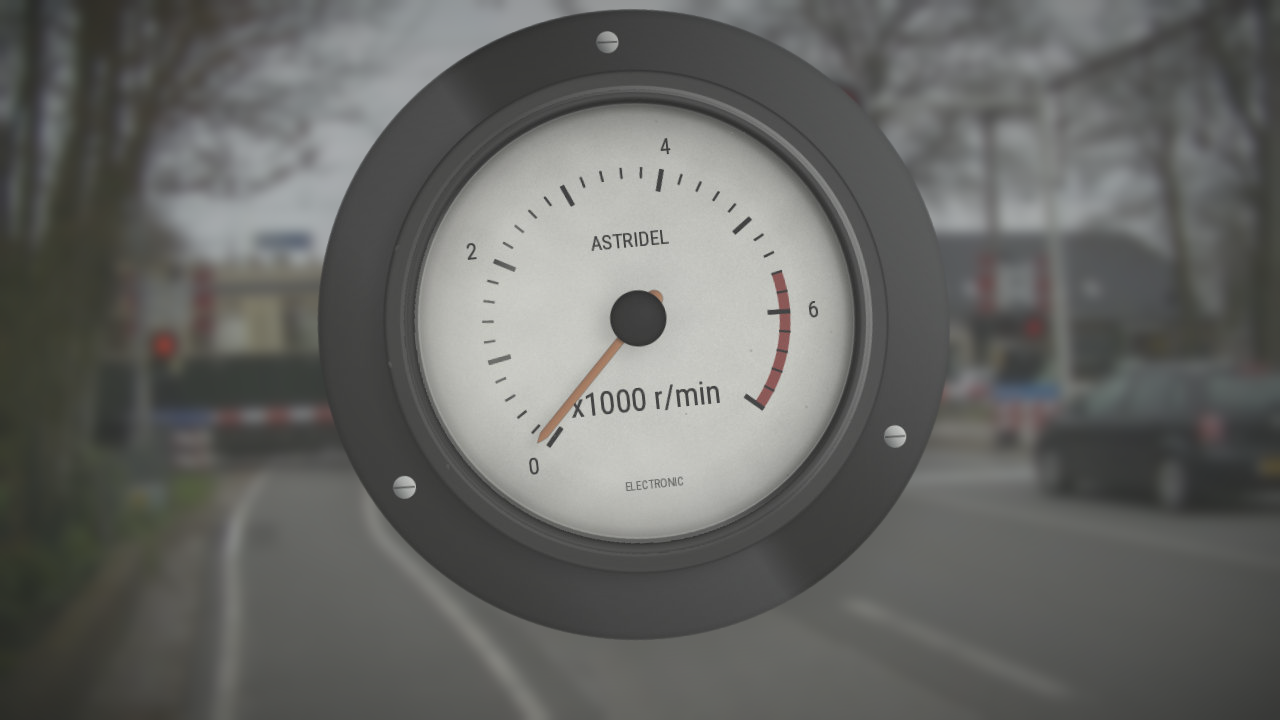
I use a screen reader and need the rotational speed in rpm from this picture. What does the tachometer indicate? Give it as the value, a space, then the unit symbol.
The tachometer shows 100 rpm
